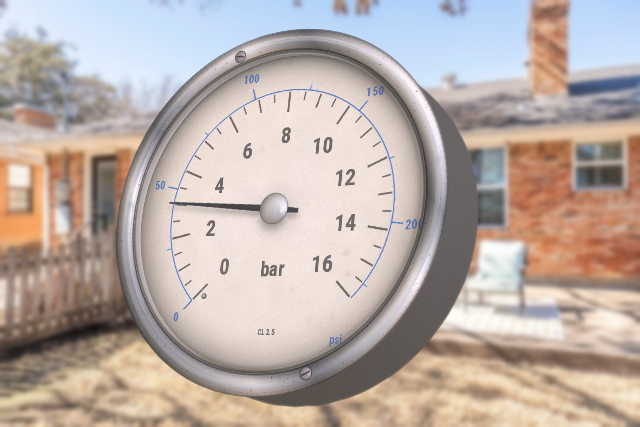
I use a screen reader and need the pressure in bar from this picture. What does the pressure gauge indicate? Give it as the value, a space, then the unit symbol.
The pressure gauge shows 3 bar
